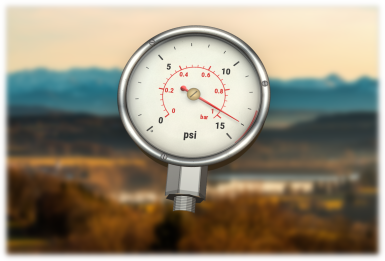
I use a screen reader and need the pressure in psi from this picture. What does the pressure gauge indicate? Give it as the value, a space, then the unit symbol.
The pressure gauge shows 14 psi
